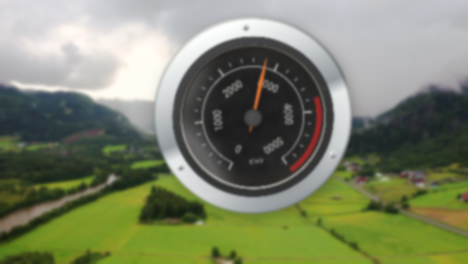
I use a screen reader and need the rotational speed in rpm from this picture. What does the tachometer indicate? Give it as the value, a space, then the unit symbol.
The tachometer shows 2800 rpm
